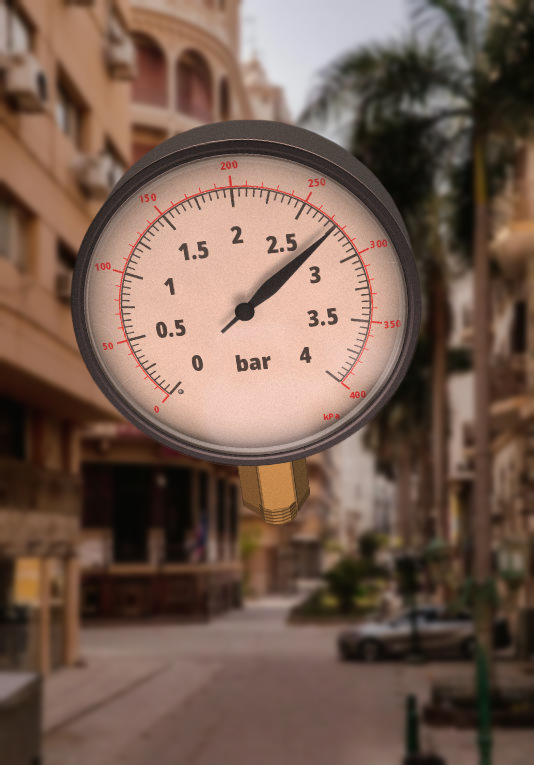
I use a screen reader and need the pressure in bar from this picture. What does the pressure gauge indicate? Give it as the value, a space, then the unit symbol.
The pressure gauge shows 2.75 bar
